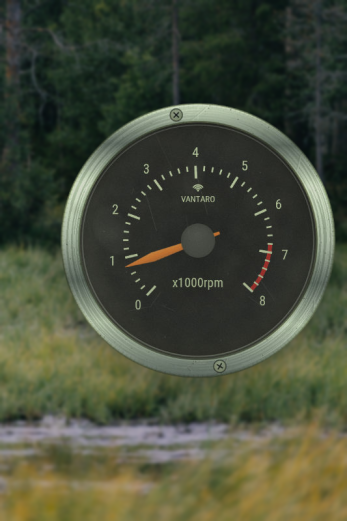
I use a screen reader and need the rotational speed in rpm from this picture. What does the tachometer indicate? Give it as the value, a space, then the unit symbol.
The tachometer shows 800 rpm
